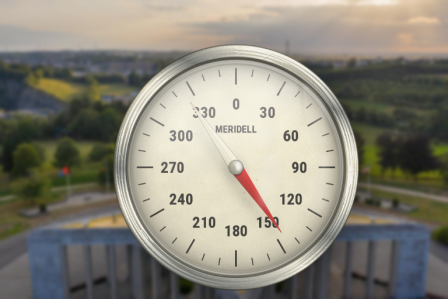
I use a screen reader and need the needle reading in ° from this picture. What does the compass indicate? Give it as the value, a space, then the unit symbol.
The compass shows 145 °
